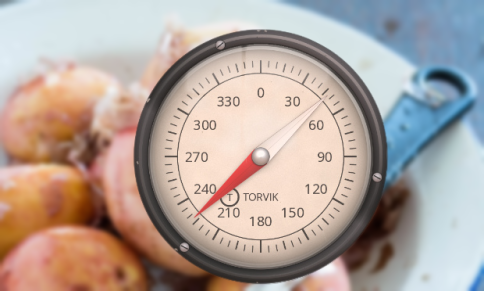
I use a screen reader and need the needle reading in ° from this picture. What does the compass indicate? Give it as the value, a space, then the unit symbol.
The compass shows 227.5 °
